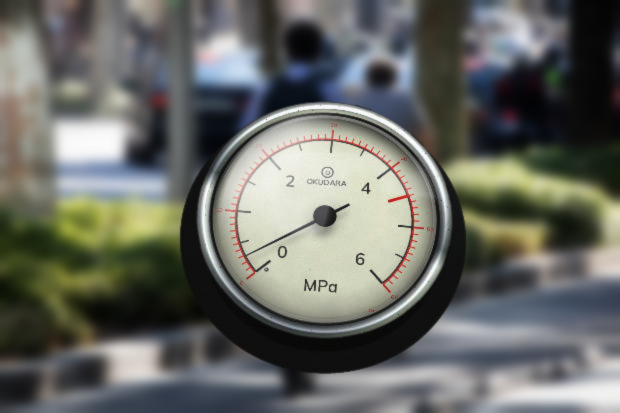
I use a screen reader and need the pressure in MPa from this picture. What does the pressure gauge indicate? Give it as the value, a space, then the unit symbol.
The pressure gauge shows 0.25 MPa
